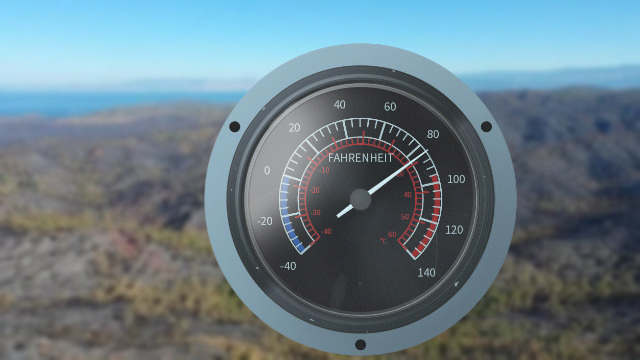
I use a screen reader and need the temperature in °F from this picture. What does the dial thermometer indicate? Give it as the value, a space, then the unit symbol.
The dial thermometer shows 84 °F
